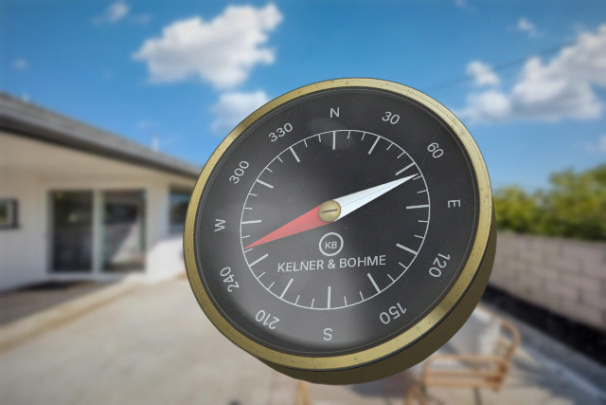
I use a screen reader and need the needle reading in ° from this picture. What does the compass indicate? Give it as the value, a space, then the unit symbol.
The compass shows 250 °
